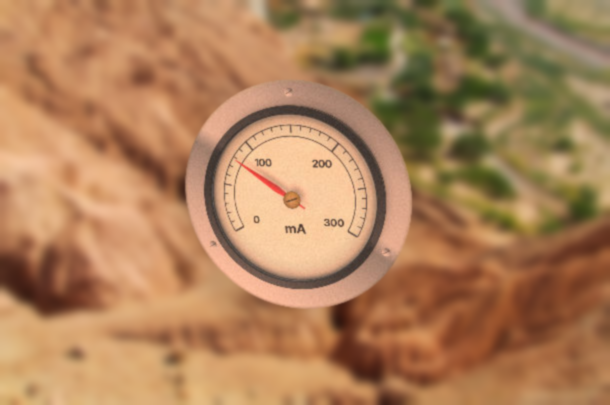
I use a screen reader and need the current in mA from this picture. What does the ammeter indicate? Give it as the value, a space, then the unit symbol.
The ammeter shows 80 mA
